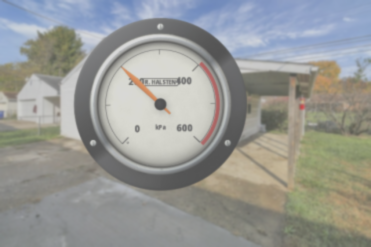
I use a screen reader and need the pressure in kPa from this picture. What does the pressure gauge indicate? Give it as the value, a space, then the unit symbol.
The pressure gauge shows 200 kPa
